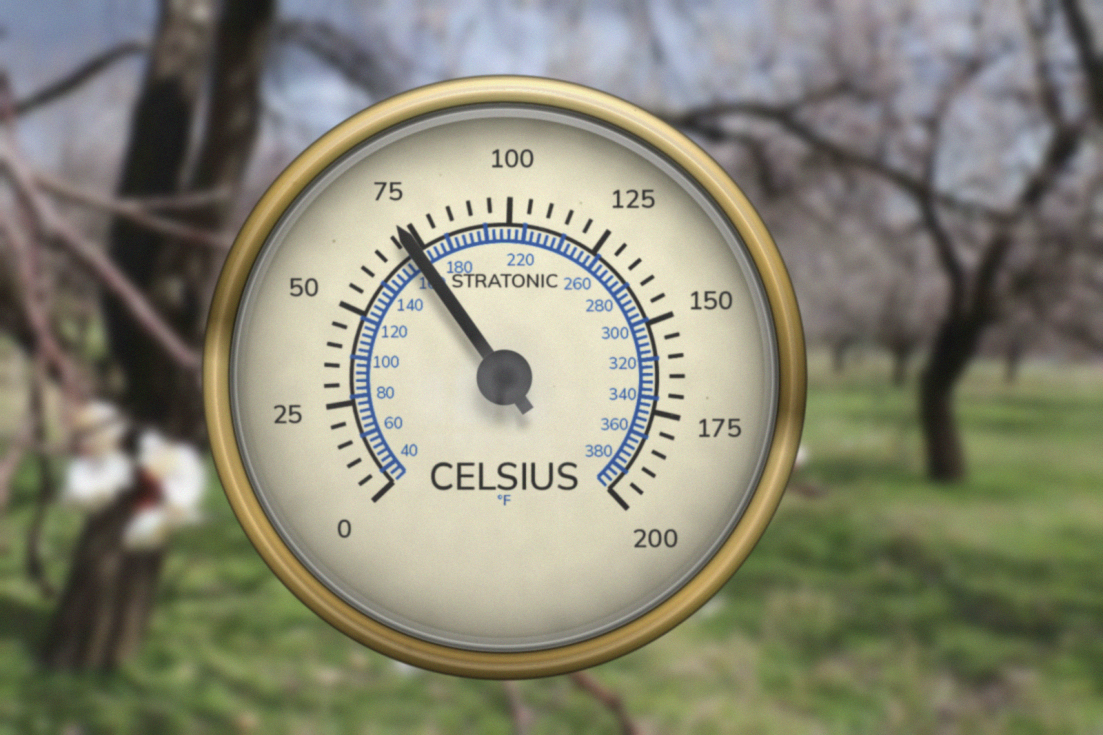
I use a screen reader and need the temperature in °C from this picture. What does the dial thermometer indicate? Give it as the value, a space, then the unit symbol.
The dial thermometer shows 72.5 °C
